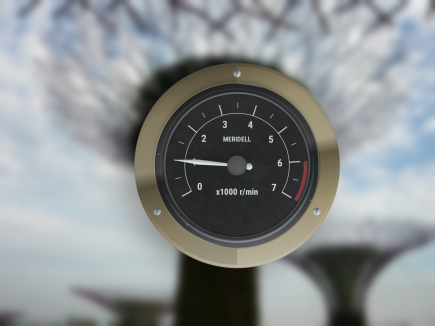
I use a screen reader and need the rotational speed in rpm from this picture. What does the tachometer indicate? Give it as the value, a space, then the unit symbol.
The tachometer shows 1000 rpm
